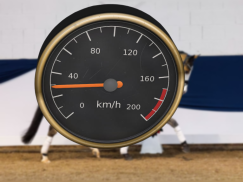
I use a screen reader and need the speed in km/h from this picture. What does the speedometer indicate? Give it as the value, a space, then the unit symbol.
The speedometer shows 30 km/h
